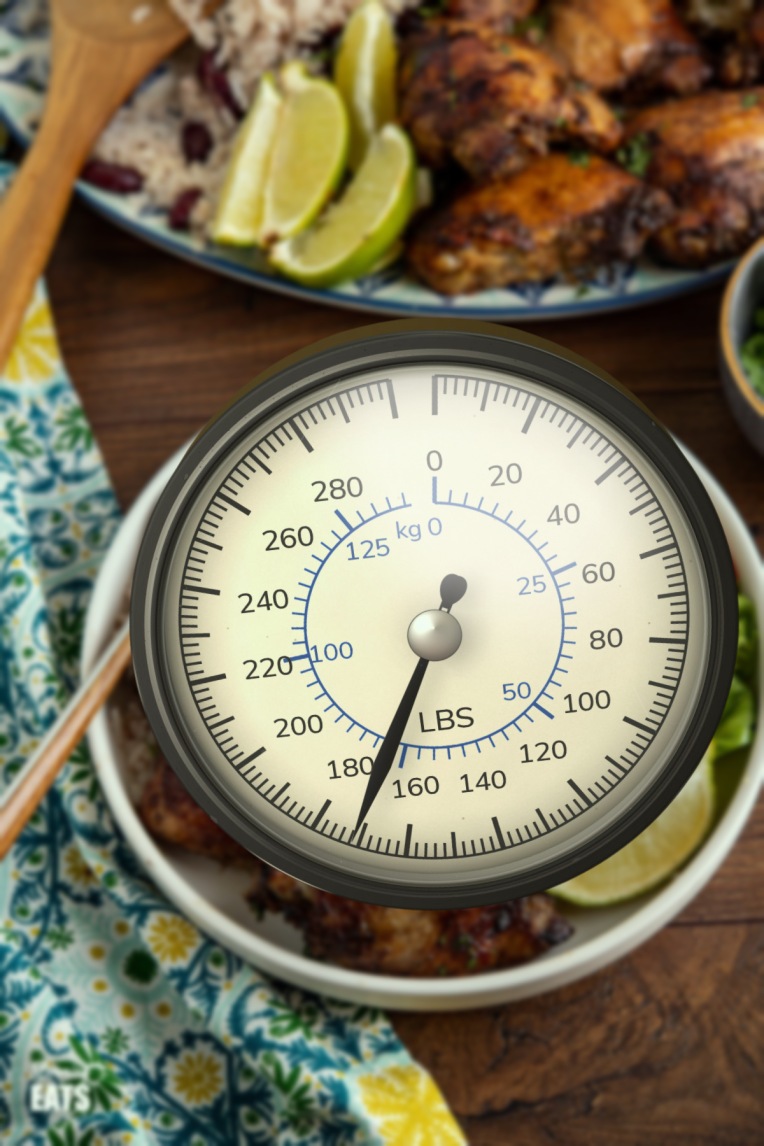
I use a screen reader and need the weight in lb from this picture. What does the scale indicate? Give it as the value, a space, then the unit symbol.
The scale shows 172 lb
